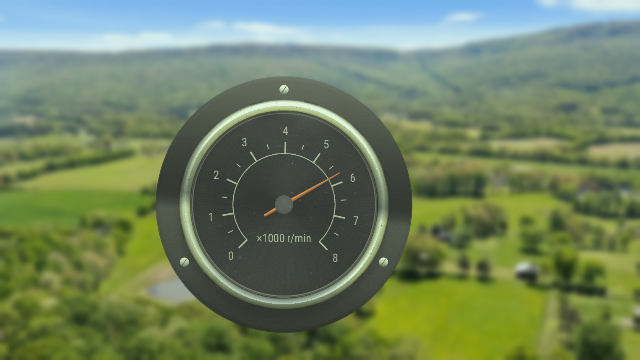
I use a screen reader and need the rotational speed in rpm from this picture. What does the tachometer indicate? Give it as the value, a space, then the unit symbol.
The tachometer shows 5750 rpm
